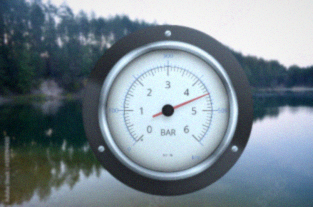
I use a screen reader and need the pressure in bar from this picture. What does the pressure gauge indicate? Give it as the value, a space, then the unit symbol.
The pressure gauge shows 4.5 bar
